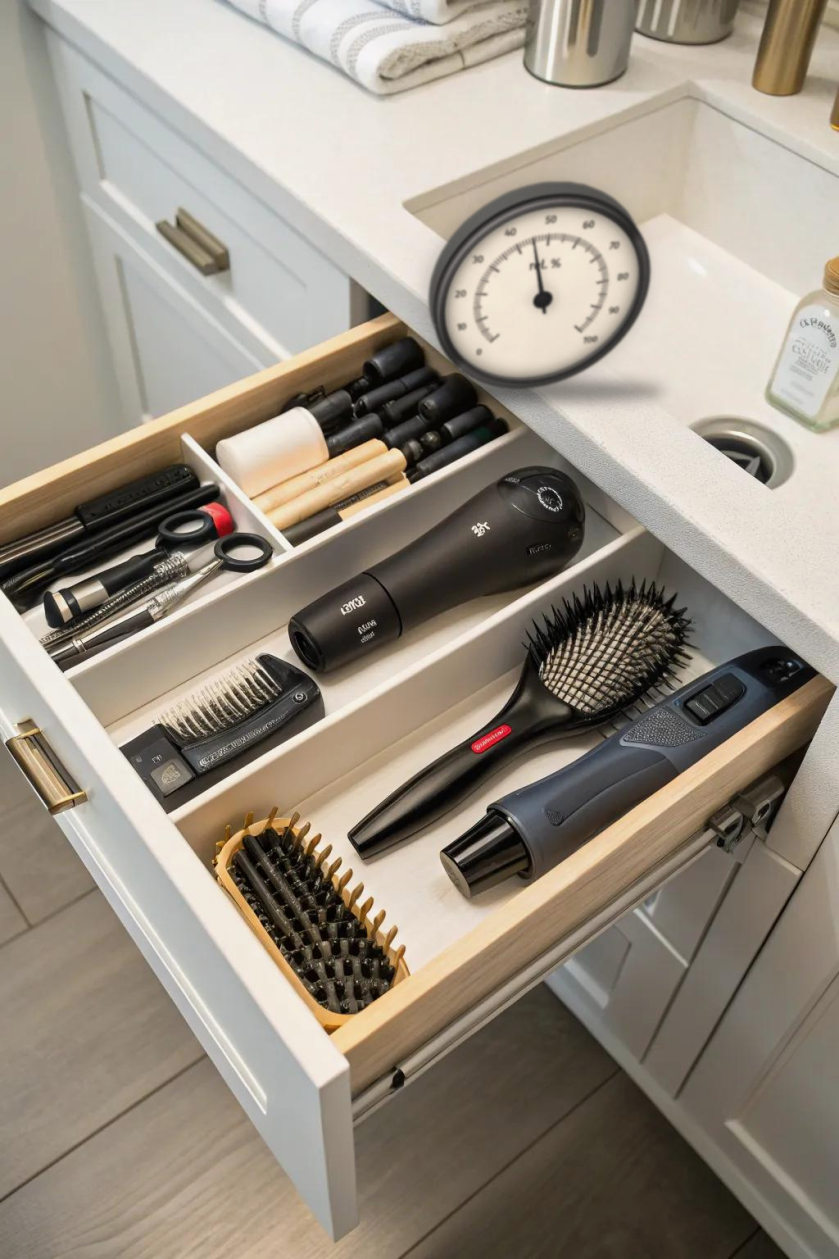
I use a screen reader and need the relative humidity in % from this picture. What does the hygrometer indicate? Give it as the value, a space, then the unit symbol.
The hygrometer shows 45 %
